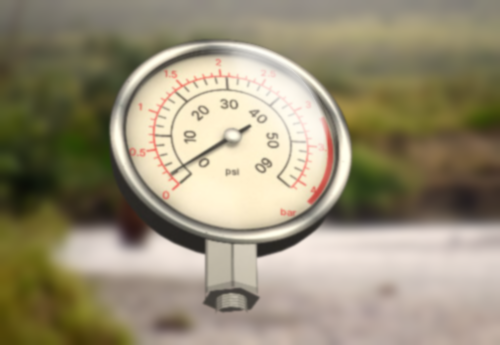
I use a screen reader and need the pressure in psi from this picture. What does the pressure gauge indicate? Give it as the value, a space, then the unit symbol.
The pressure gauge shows 2 psi
